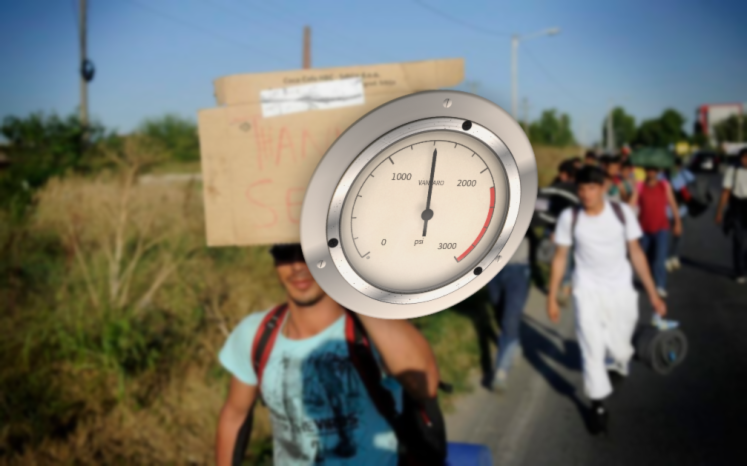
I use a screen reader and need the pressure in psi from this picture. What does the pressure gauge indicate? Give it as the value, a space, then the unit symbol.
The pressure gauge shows 1400 psi
